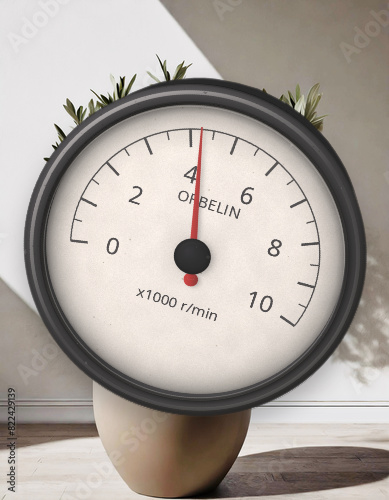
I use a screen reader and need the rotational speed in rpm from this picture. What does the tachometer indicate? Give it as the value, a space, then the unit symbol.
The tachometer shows 4250 rpm
